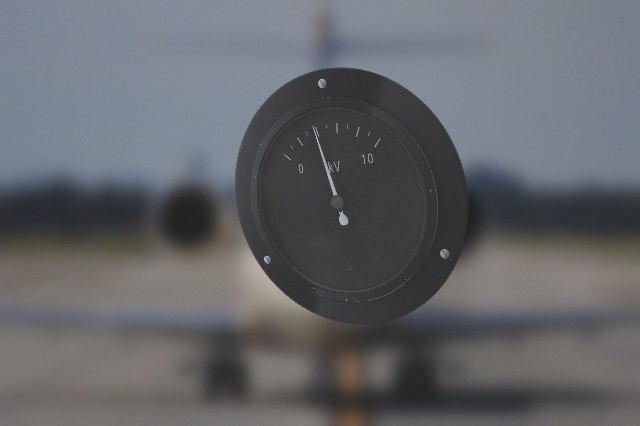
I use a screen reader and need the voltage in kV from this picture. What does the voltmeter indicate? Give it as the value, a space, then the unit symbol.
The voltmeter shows 4 kV
